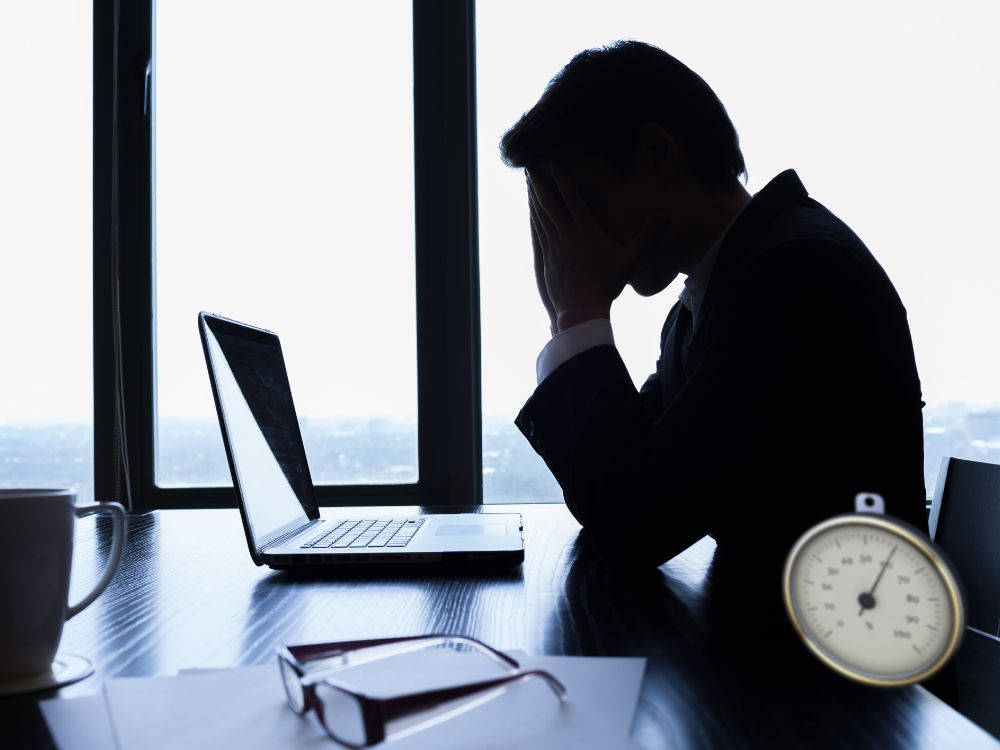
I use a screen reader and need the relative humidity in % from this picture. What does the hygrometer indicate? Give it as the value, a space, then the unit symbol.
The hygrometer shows 60 %
